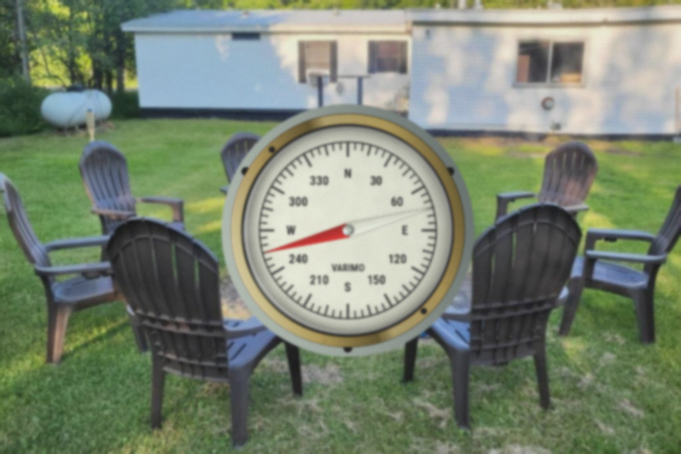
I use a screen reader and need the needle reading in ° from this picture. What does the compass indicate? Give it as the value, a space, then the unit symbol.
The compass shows 255 °
